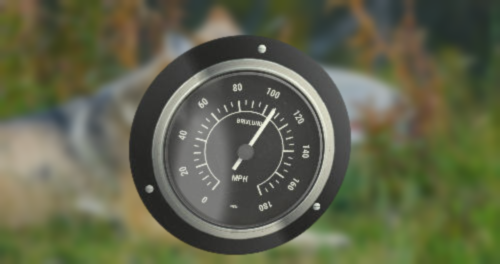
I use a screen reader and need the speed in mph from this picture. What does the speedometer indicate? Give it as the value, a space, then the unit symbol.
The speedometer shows 105 mph
